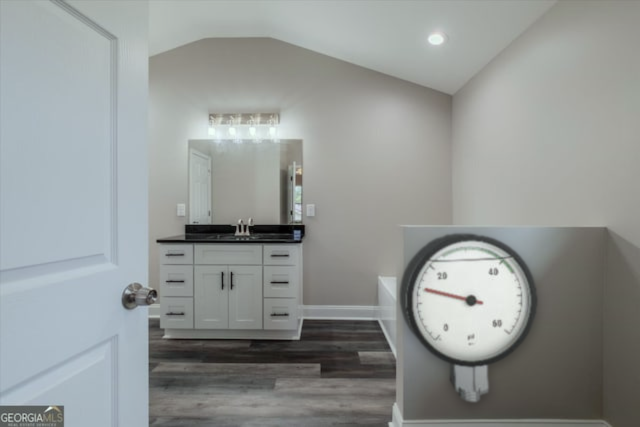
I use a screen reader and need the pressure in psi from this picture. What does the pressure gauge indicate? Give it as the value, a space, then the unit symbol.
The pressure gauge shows 14 psi
